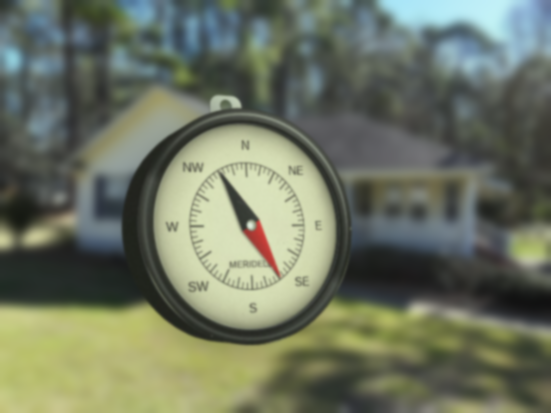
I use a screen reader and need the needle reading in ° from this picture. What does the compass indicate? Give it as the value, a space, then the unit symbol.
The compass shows 150 °
